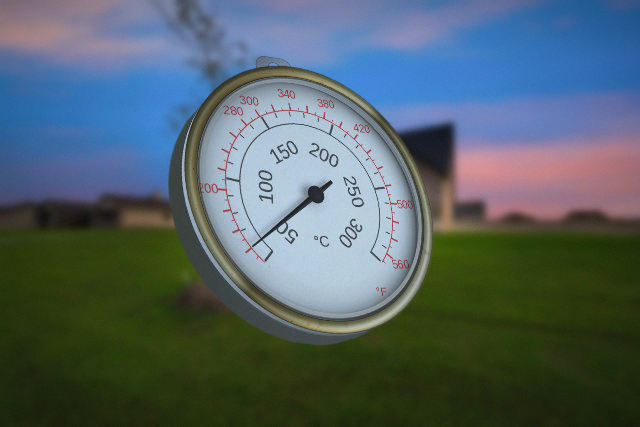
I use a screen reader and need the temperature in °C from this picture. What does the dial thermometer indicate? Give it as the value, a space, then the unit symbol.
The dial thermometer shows 60 °C
